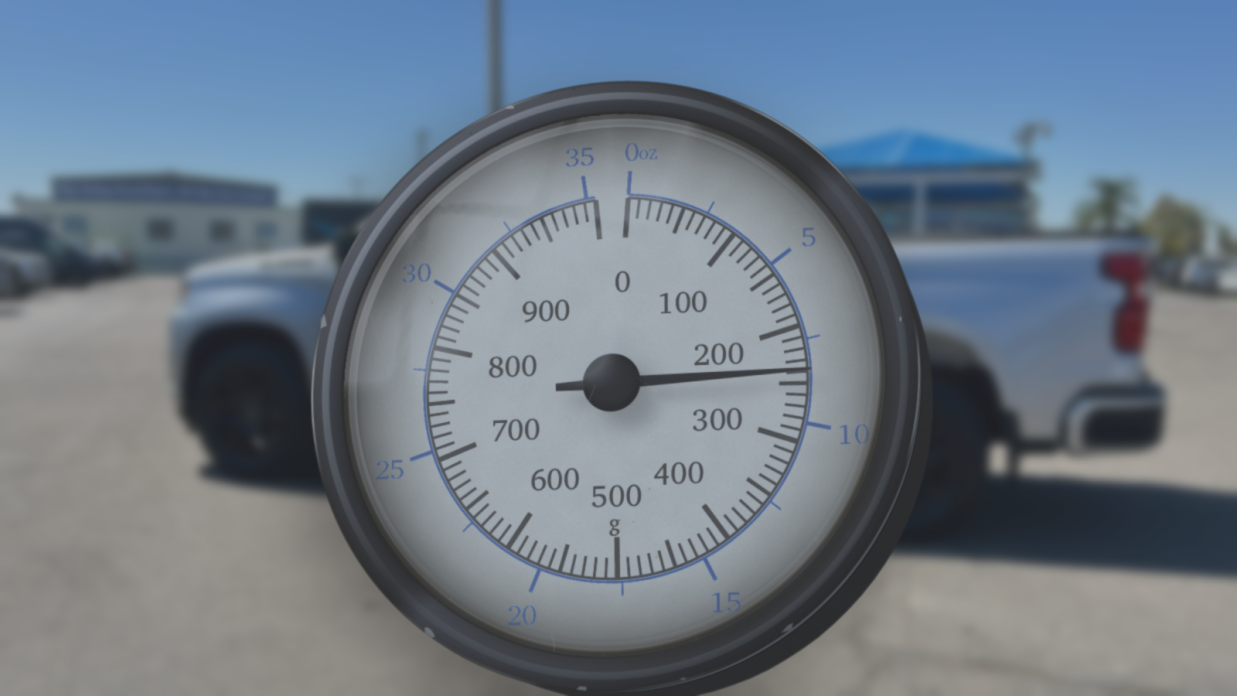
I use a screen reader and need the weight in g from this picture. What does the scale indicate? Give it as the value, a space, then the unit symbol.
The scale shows 240 g
